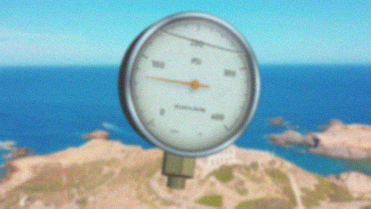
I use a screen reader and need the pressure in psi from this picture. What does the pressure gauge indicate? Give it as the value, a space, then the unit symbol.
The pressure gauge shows 70 psi
